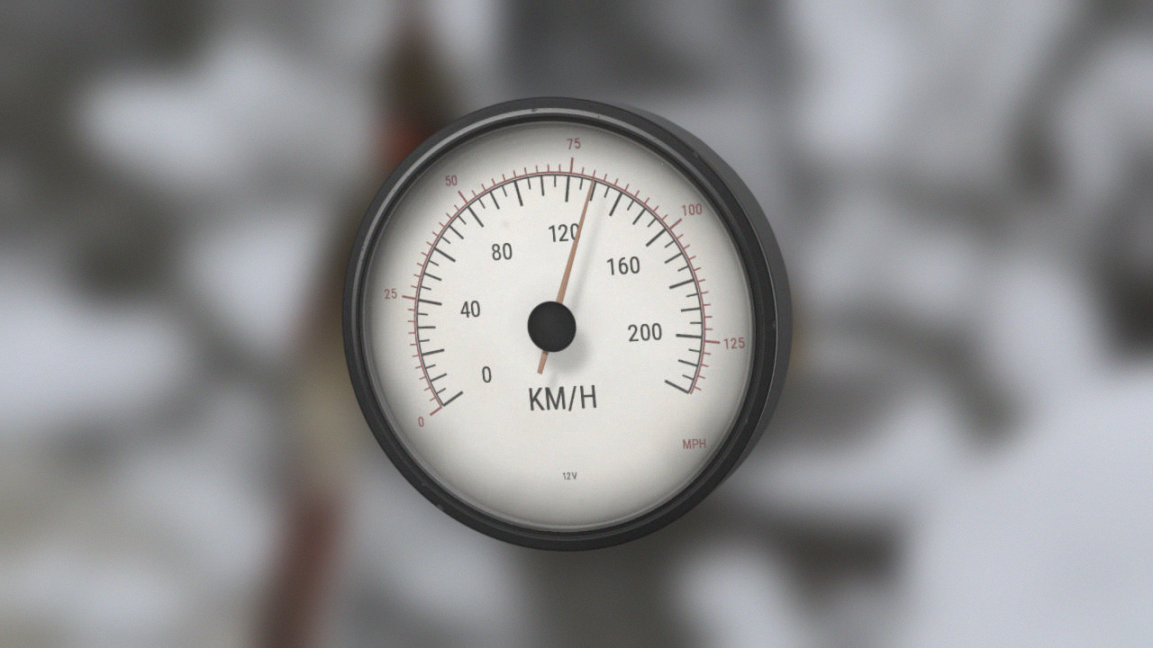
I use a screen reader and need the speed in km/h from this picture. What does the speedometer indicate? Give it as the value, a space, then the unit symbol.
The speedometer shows 130 km/h
